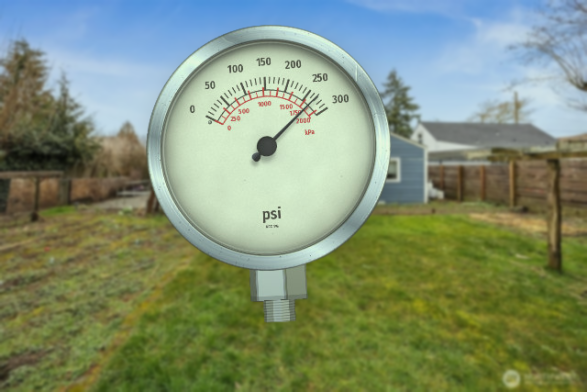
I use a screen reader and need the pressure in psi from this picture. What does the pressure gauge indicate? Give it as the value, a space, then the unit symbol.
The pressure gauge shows 270 psi
